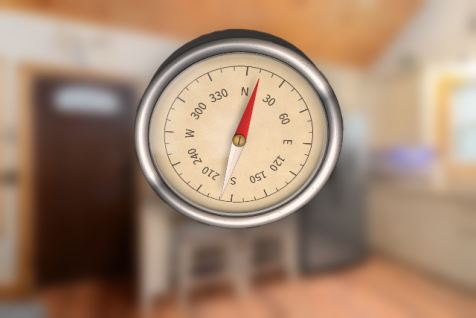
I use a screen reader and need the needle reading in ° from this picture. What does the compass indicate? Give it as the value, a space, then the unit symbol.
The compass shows 10 °
